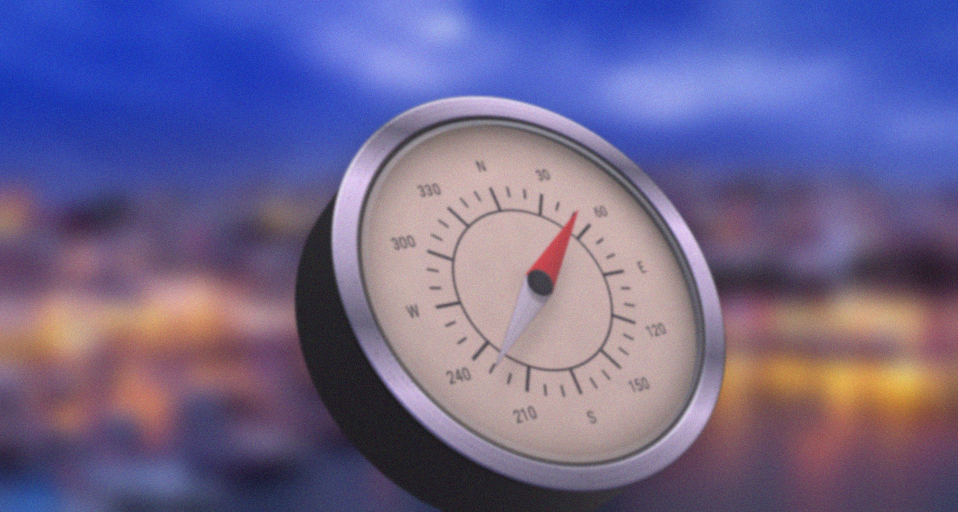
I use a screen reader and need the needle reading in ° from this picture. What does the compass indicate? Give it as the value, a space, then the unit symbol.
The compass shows 50 °
